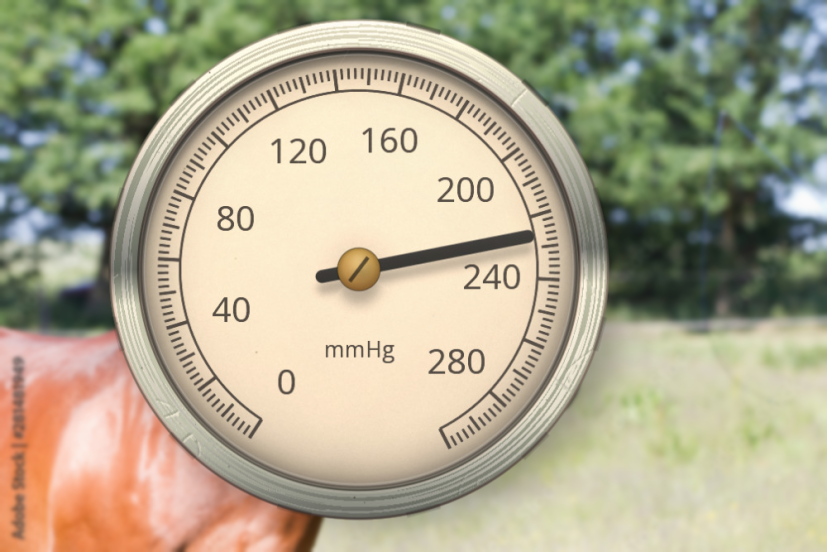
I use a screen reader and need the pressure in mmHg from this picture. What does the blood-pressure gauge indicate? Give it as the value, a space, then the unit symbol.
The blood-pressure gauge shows 226 mmHg
